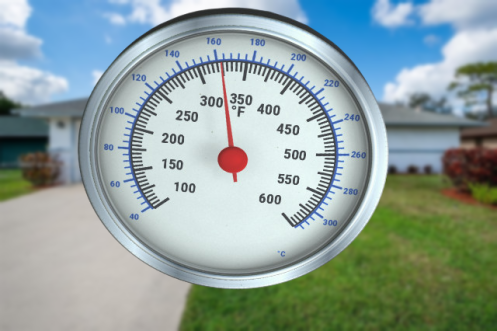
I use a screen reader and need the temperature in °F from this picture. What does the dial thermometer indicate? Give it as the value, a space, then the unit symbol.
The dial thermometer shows 325 °F
